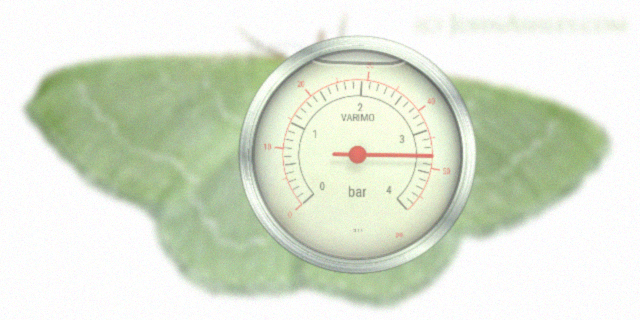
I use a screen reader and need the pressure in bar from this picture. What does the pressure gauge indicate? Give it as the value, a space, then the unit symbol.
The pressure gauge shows 3.3 bar
